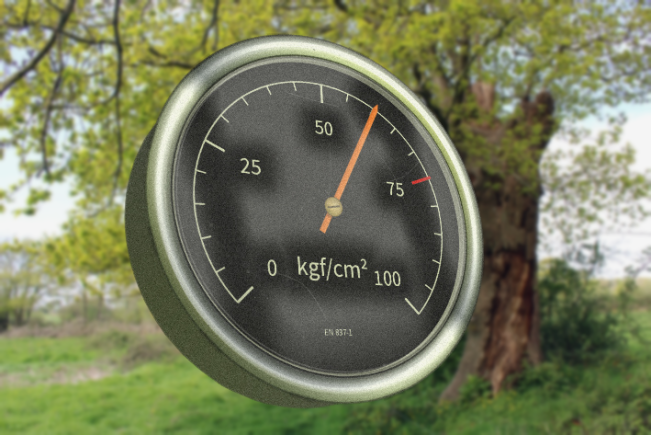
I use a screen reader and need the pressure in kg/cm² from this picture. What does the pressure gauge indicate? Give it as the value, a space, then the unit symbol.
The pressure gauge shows 60 kg/cm²
